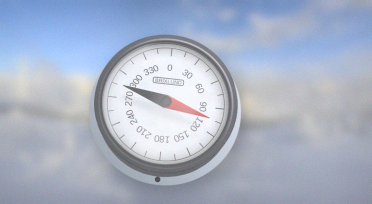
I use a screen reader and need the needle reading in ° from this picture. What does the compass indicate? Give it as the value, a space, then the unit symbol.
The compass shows 105 °
